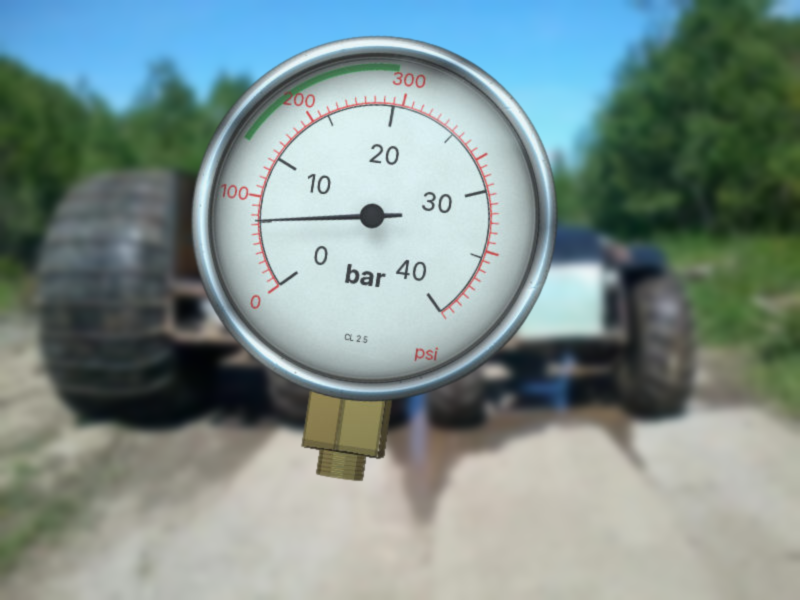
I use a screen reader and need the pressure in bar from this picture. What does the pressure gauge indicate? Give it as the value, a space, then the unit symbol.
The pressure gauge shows 5 bar
